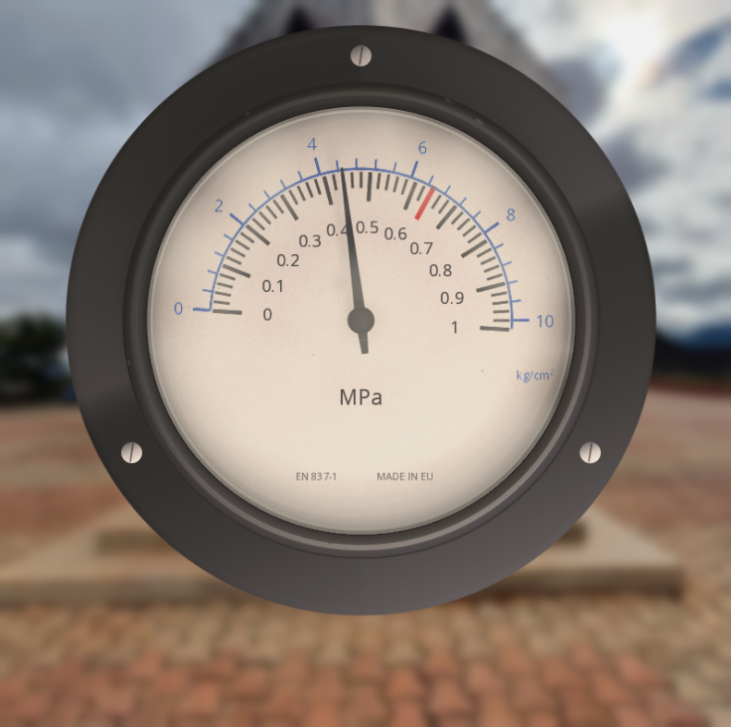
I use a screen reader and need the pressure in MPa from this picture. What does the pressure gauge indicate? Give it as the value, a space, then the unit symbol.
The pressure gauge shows 0.44 MPa
